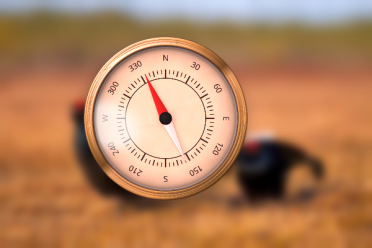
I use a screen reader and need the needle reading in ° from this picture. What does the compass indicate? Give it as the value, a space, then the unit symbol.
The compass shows 335 °
